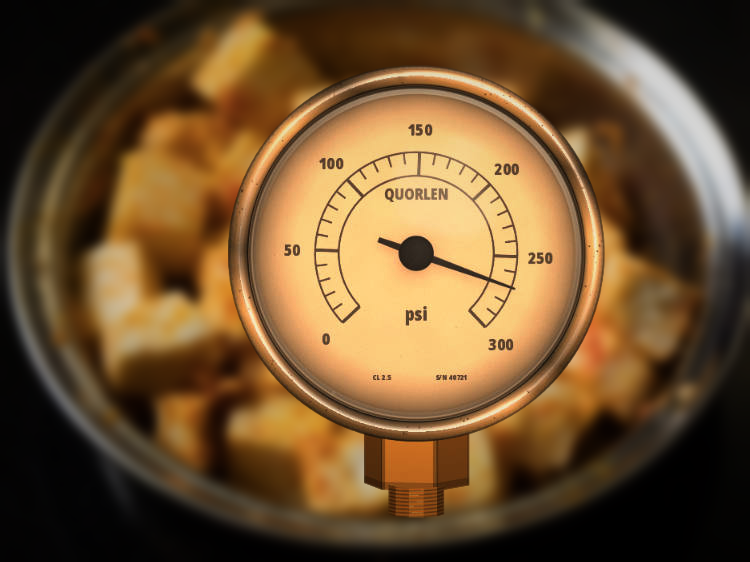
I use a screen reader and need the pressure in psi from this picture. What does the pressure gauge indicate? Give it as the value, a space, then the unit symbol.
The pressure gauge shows 270 psi
